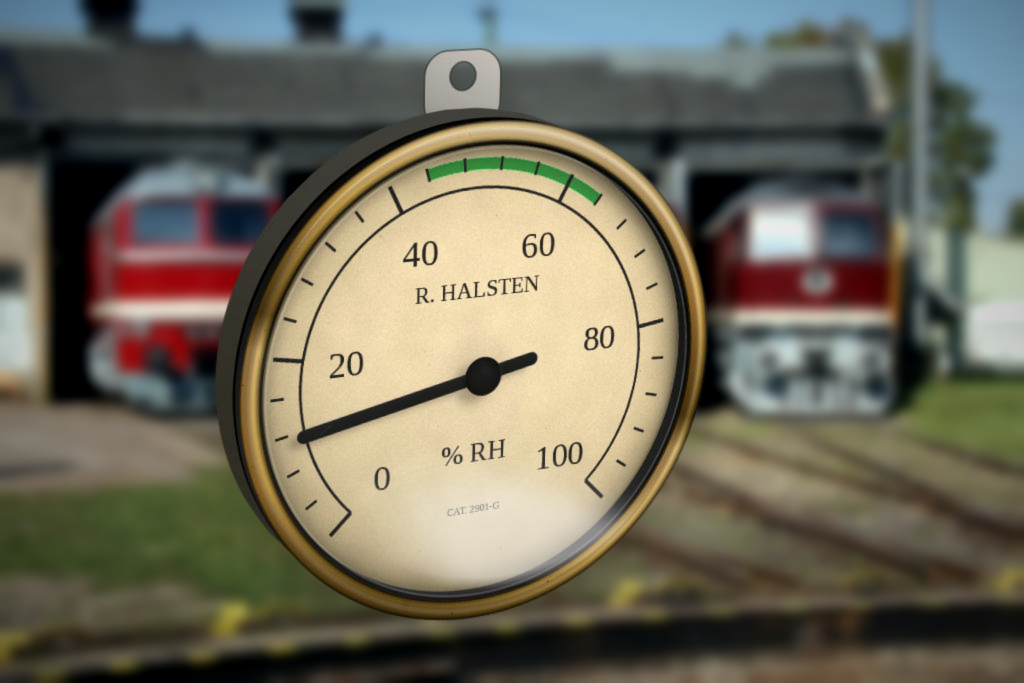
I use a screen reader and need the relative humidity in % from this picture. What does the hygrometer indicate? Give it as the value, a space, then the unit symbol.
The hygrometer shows 12 %
